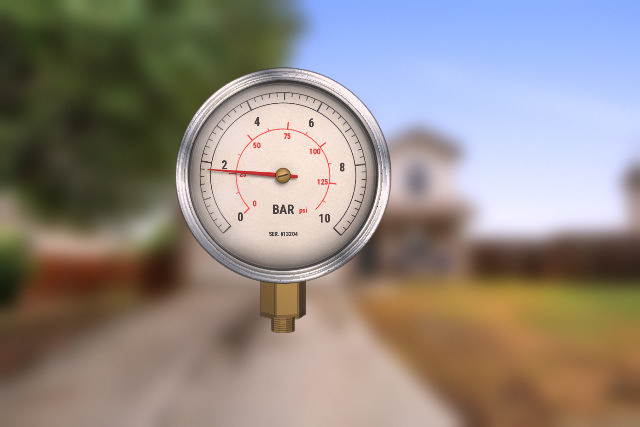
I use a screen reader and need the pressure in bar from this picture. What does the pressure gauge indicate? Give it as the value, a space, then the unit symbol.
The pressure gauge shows 1.8 bar
